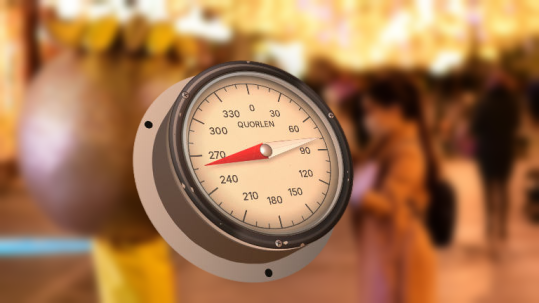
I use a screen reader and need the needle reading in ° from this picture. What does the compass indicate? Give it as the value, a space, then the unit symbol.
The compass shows 260 °
